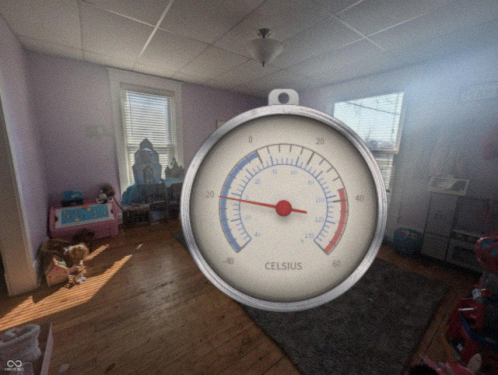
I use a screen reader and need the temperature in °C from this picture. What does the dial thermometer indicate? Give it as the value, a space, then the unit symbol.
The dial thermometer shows -20 °C
